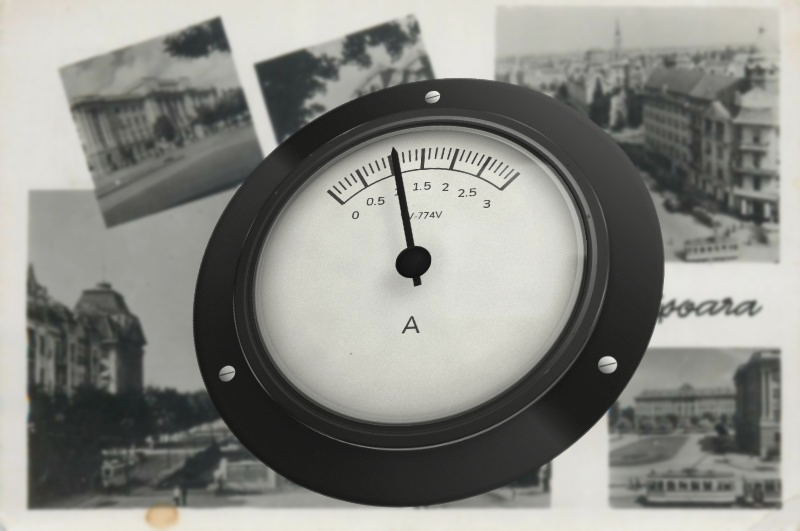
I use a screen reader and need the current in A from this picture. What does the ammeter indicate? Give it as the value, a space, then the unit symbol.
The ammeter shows 1.1 A
